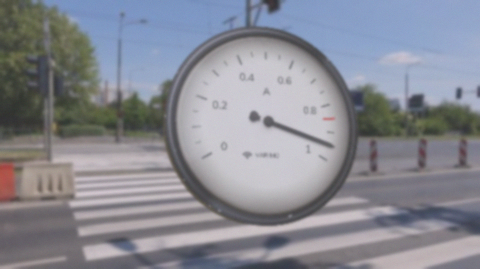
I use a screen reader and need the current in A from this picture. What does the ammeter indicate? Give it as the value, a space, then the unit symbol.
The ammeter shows 0.95 A
